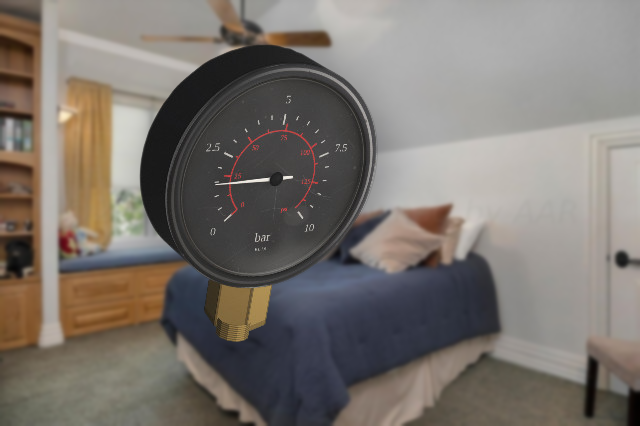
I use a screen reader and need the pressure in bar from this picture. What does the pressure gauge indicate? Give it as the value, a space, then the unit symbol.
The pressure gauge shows 1.5 bar
